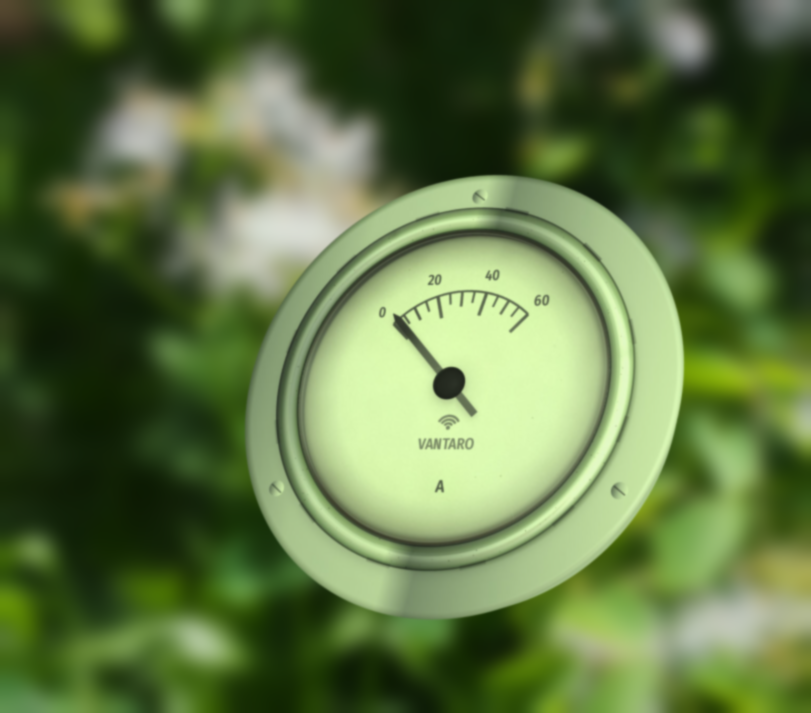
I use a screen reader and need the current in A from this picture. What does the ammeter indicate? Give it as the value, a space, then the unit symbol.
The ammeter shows 2.5 A
